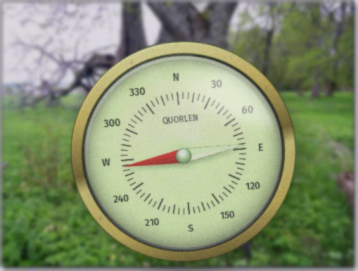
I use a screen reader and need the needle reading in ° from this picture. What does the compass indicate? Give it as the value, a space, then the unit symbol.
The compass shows 265 °
